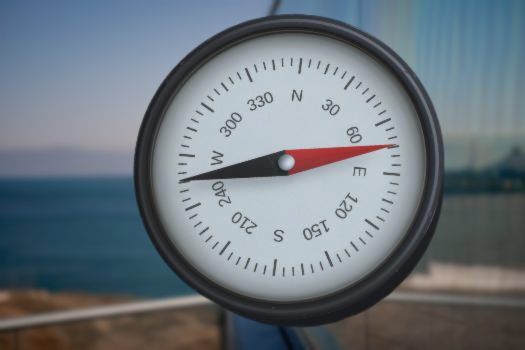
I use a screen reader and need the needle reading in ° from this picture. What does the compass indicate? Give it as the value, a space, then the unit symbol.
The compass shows 75 °
